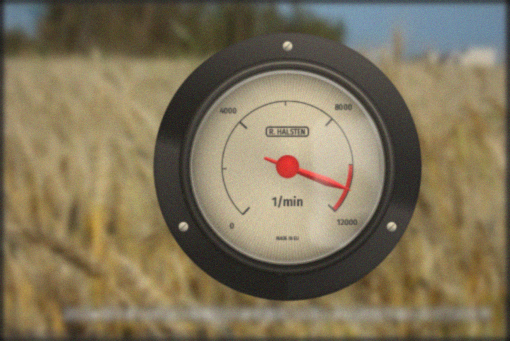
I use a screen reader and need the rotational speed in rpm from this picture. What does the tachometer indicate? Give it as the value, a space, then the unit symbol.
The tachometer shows 11000 rpm
